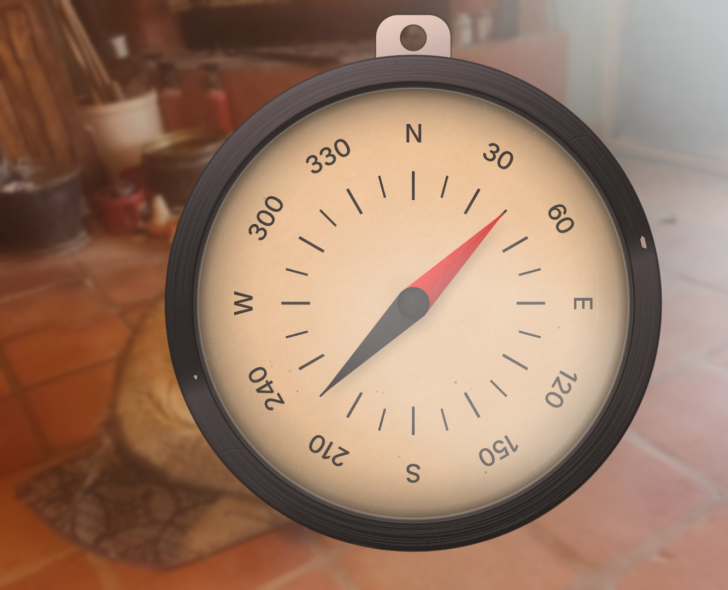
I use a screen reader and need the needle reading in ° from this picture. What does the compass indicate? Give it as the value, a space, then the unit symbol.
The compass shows 45 °
